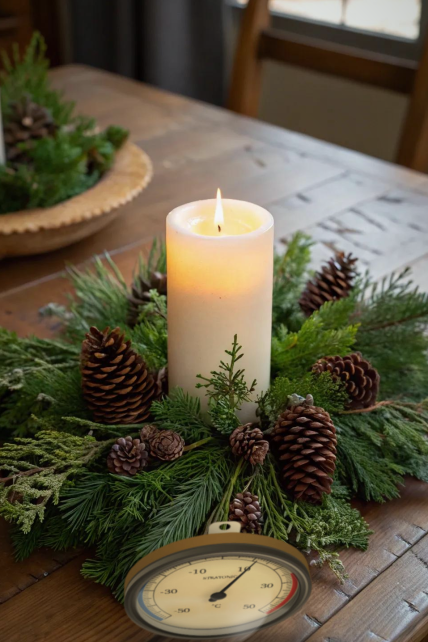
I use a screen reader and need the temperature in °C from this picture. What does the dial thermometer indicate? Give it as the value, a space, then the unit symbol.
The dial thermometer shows 10 °C
